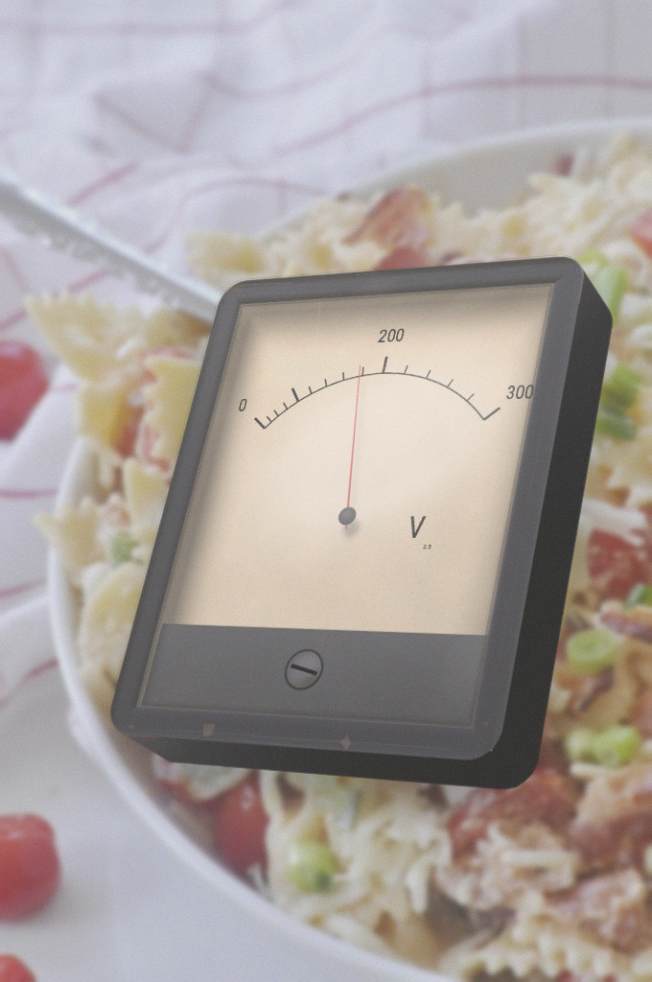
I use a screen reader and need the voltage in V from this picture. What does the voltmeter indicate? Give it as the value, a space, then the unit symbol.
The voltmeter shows 180 V
